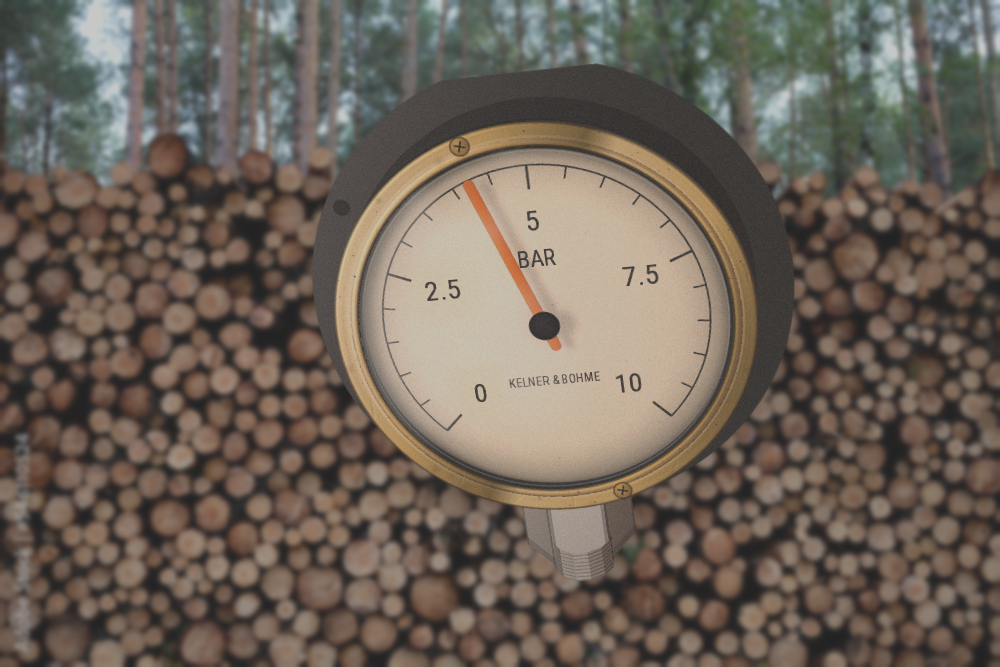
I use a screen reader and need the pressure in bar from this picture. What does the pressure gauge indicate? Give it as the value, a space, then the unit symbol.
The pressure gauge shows 4.25 bar
